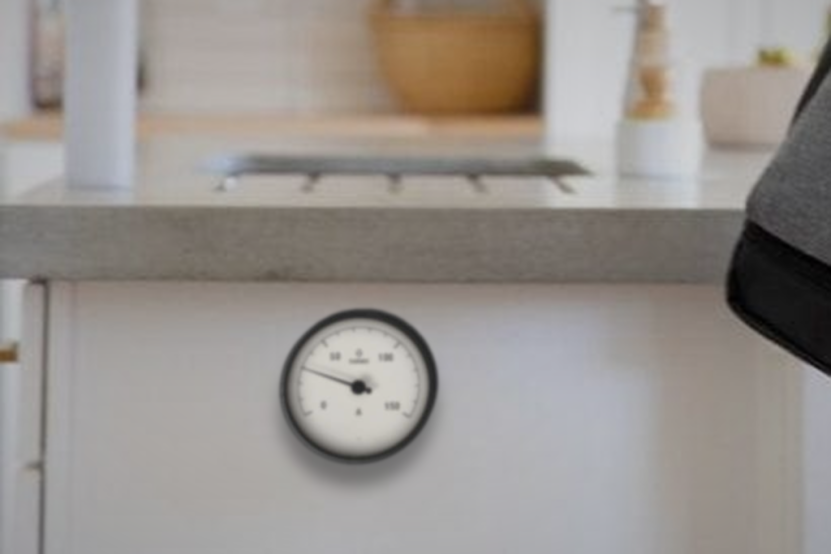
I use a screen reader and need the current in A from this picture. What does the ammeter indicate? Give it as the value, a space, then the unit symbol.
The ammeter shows 30 A
